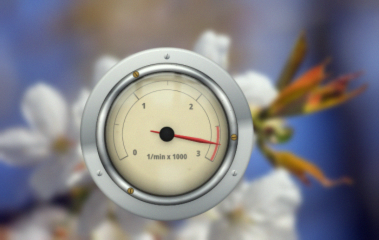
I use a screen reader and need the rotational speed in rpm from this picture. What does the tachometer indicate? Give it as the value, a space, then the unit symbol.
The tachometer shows 2750 rpm
